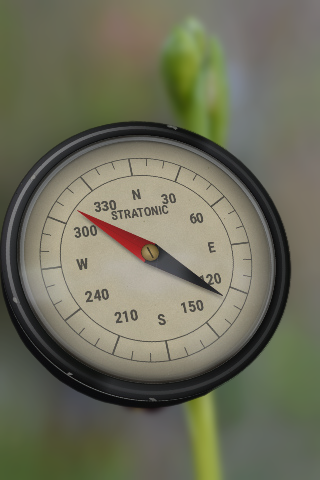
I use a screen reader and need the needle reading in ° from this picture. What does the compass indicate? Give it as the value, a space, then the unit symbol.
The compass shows 310 °
